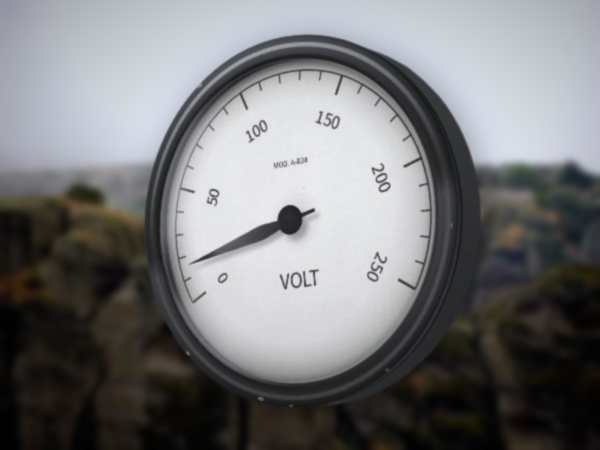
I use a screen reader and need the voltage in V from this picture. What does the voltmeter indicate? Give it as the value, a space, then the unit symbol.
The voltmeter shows 15 V
